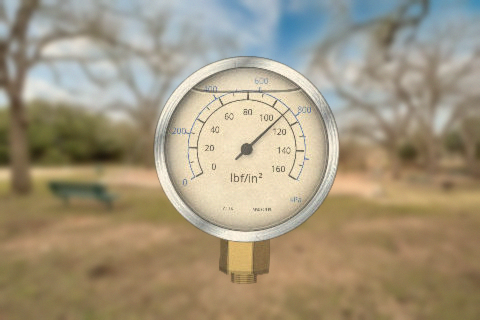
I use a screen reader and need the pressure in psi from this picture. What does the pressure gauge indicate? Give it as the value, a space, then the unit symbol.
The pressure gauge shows 110 psi
